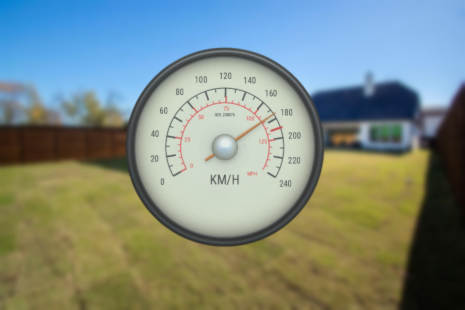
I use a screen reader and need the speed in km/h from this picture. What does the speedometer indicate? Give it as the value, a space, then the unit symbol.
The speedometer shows 175 km/h
